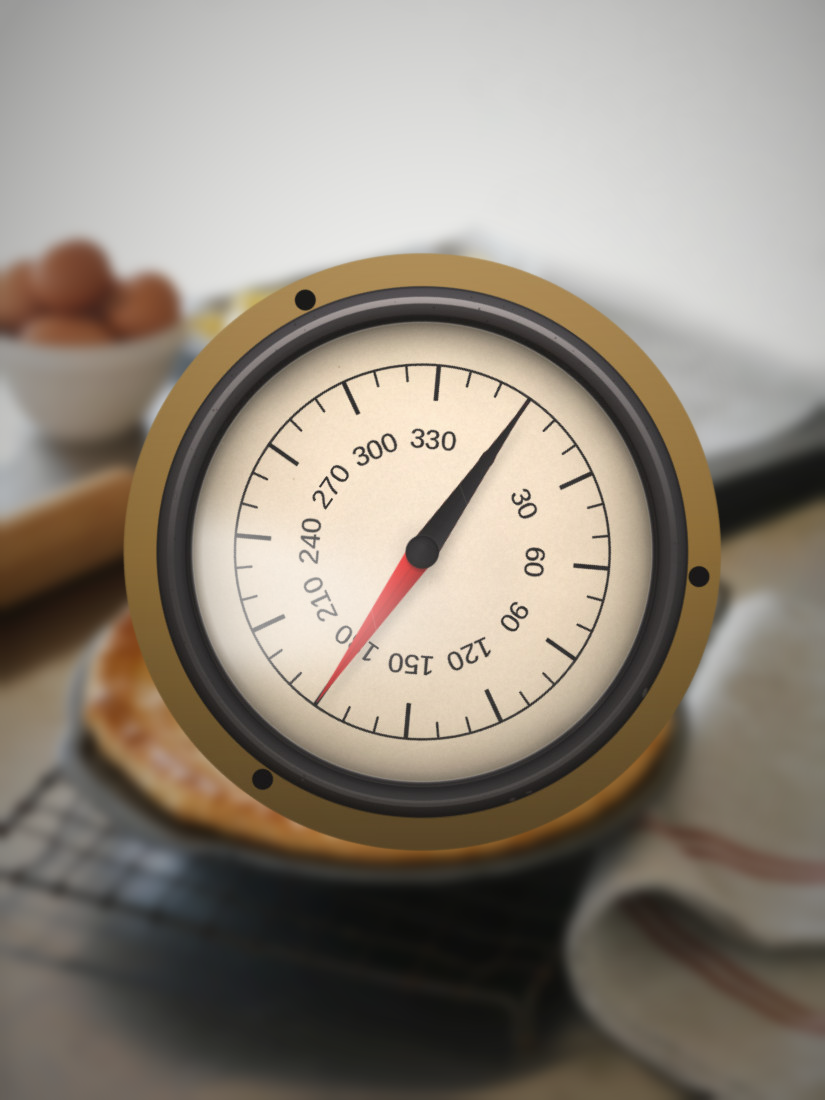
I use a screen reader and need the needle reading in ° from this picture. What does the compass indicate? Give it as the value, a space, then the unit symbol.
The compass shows 180 °
